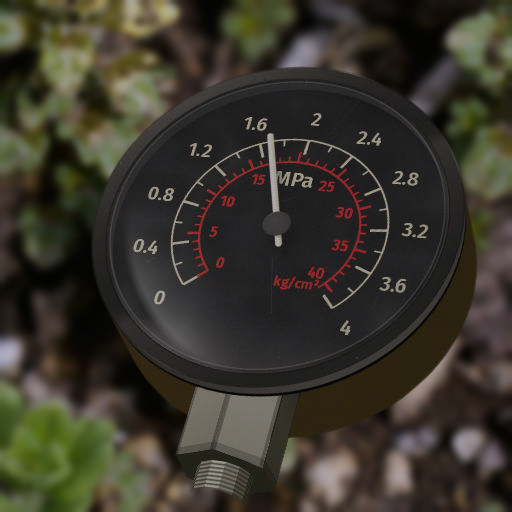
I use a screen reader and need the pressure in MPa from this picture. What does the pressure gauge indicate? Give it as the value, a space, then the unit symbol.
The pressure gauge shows 1.7 MPa
